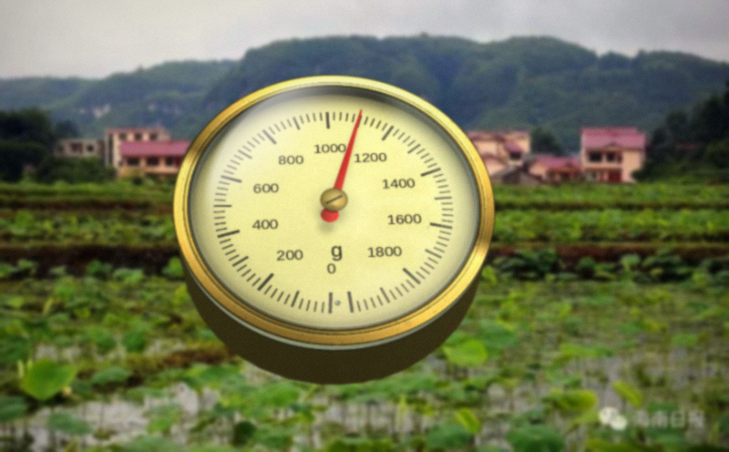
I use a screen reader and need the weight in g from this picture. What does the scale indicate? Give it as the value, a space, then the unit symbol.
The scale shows 1100 g
